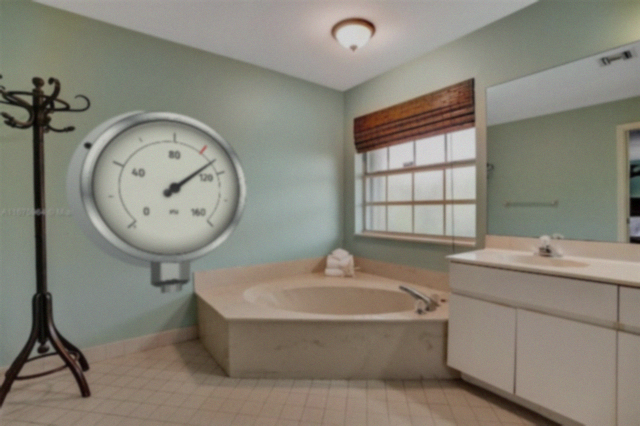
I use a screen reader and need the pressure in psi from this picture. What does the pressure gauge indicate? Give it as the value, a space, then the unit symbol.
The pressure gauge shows 110 psi
